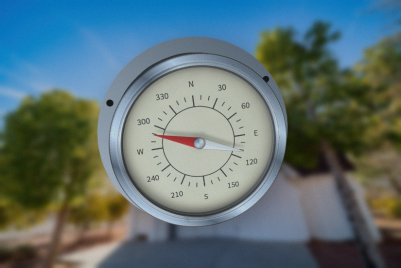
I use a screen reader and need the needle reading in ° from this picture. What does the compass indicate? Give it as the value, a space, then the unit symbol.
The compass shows 290 °
